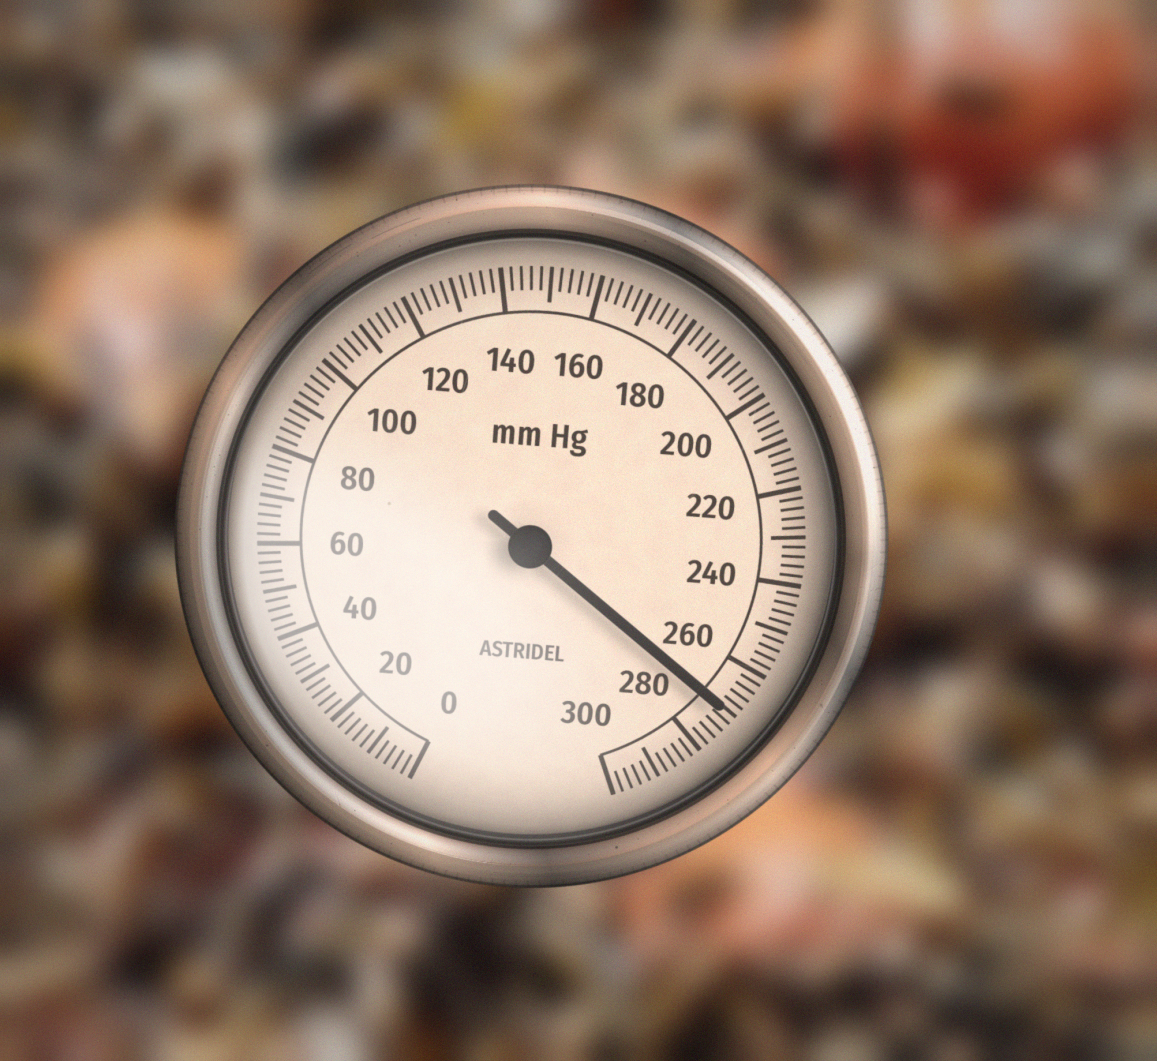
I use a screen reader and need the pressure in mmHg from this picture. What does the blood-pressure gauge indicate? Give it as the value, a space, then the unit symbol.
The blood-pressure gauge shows 270 mmHg
